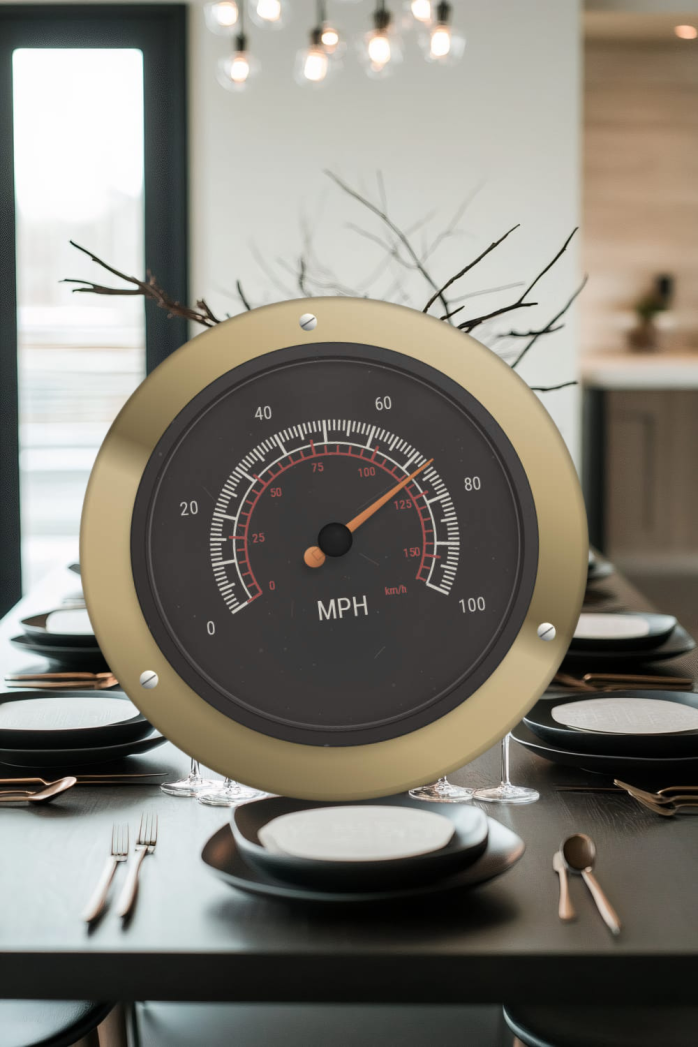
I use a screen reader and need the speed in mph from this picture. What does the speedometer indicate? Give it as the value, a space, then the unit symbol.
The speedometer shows 73 mph
